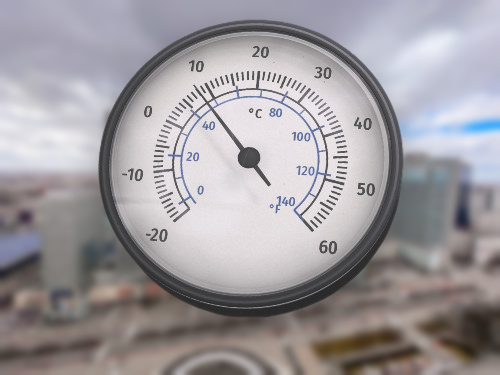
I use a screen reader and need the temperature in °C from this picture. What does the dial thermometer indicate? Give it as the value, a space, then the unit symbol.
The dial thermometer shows 8 °C
